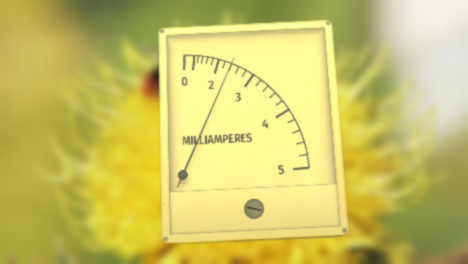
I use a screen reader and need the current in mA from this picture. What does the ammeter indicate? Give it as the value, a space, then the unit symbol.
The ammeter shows 2.4 mA
